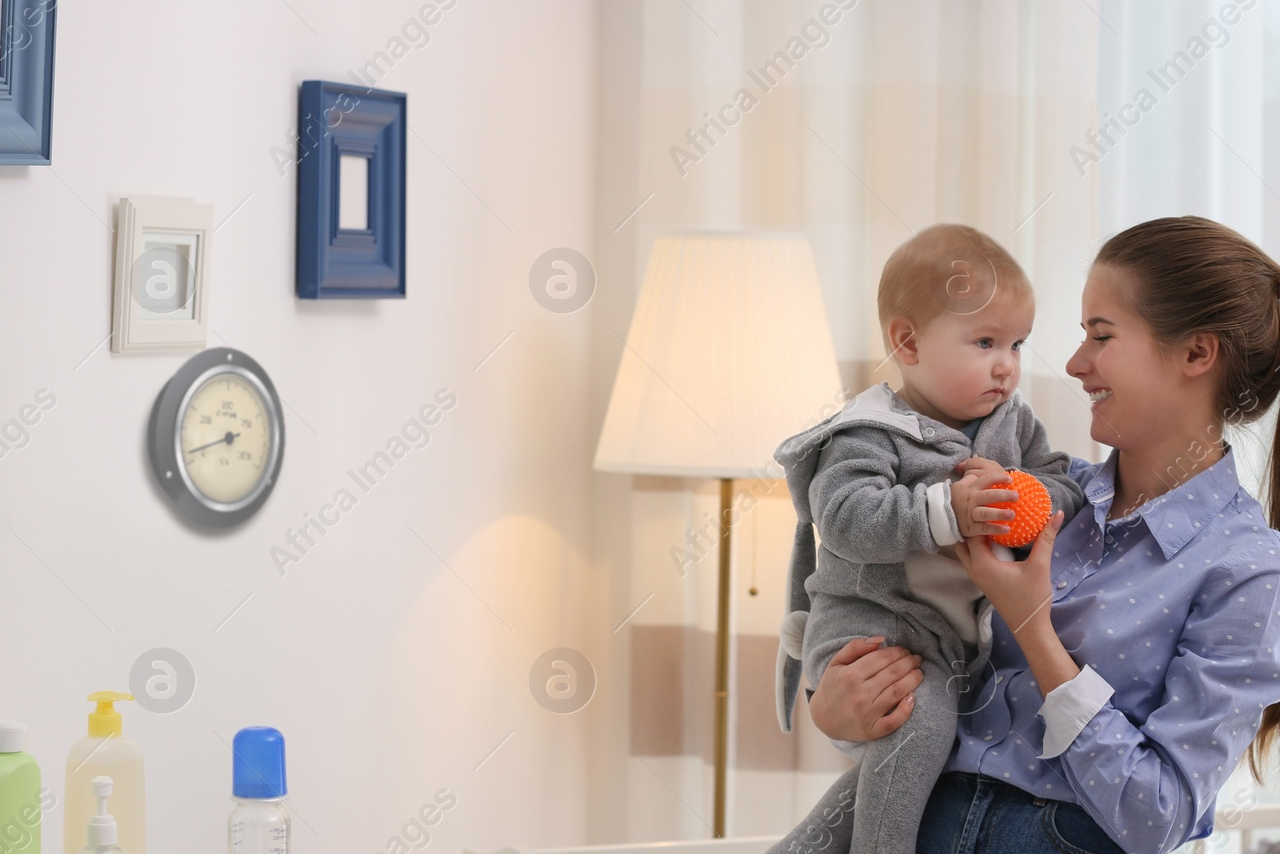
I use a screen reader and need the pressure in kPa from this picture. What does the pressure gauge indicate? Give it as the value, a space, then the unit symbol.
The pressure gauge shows 50 kPa
